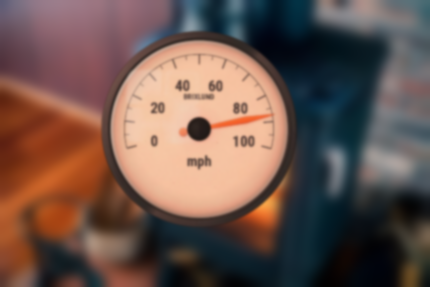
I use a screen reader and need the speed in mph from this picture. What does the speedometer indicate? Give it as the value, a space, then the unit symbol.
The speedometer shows 87.5 mph
